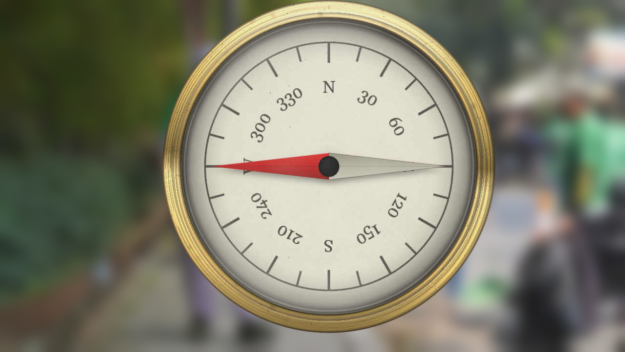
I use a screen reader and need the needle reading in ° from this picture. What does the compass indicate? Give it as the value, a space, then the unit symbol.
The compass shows 270 °
